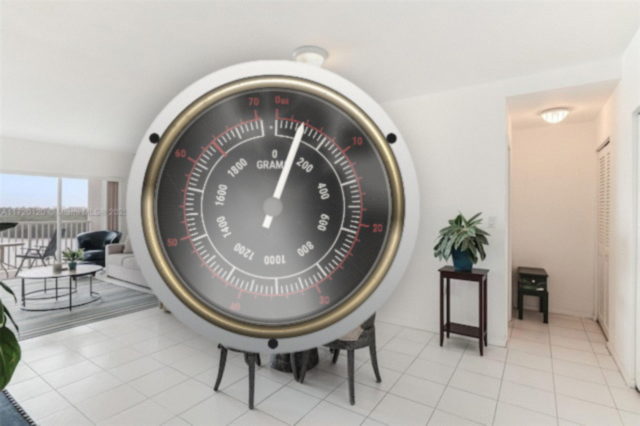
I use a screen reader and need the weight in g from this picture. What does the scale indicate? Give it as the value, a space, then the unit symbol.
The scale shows 100 g
